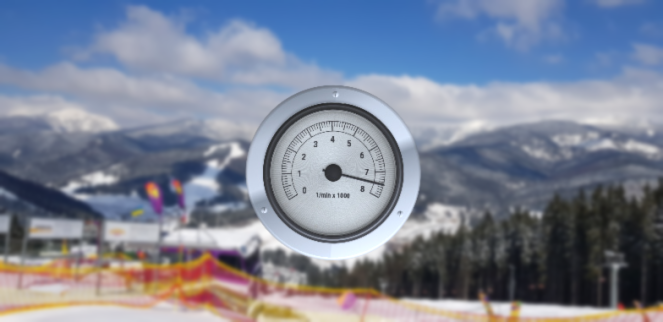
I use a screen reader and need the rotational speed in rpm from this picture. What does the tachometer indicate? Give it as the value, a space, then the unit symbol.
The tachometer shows 7500 rpm
